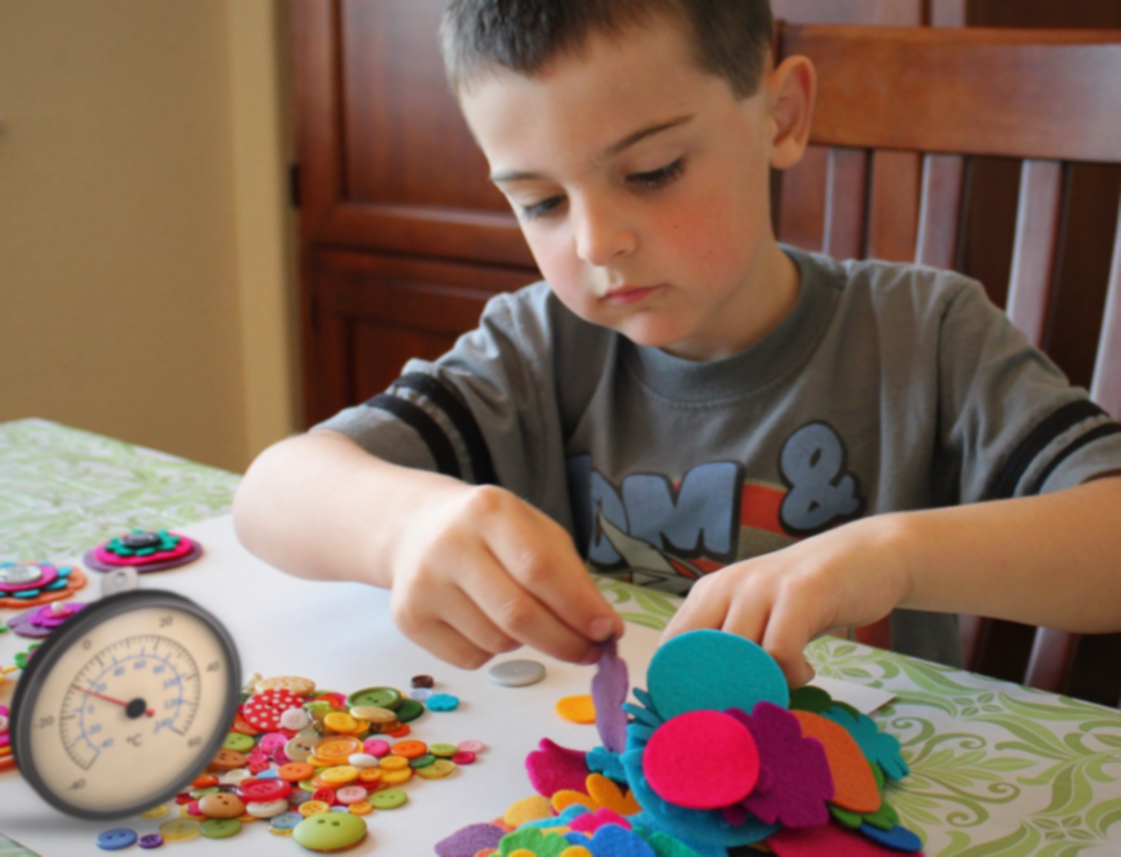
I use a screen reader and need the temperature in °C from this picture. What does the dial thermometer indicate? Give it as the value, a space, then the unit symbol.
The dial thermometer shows -10 °C
